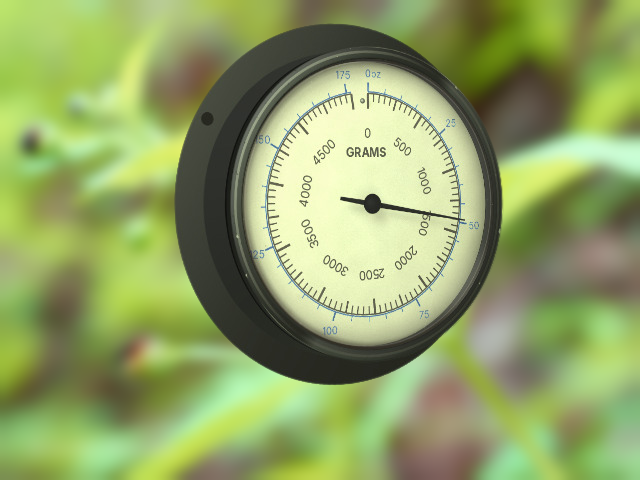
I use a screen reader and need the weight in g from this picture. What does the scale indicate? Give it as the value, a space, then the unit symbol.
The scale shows 1400 g
